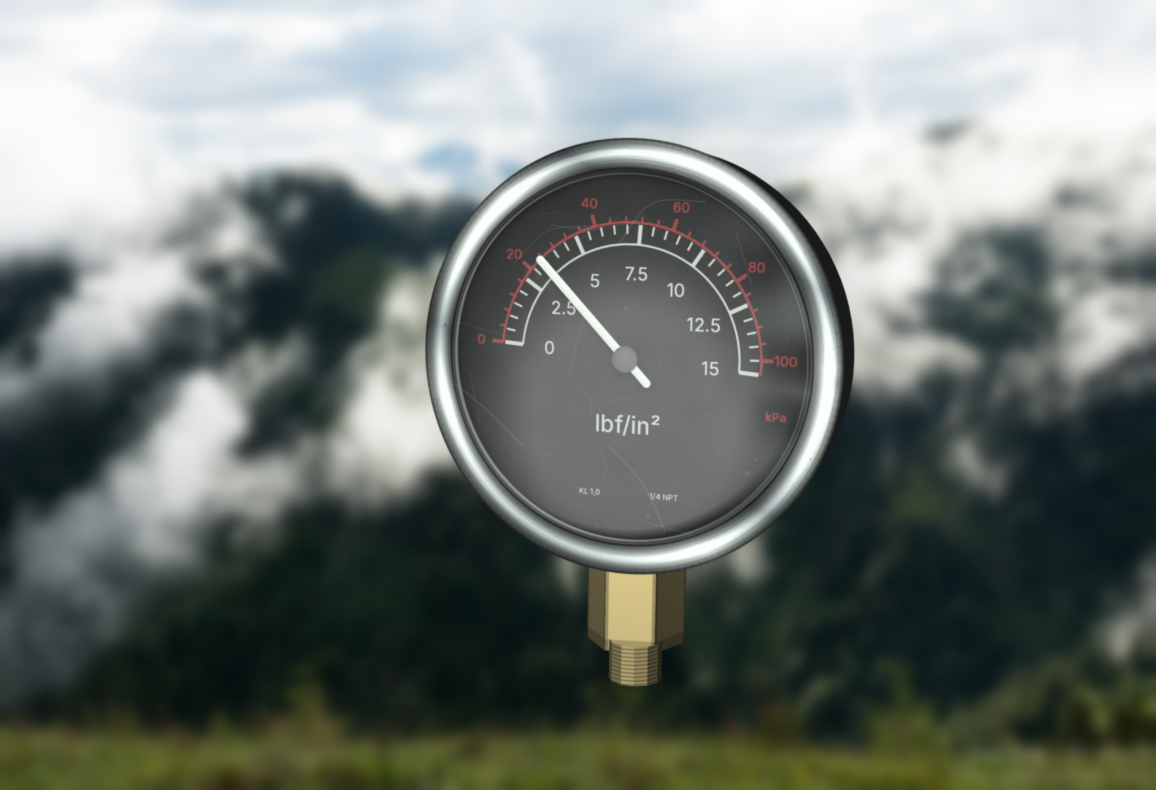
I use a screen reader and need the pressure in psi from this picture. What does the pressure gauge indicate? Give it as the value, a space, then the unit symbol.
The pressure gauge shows 3.5 psi
